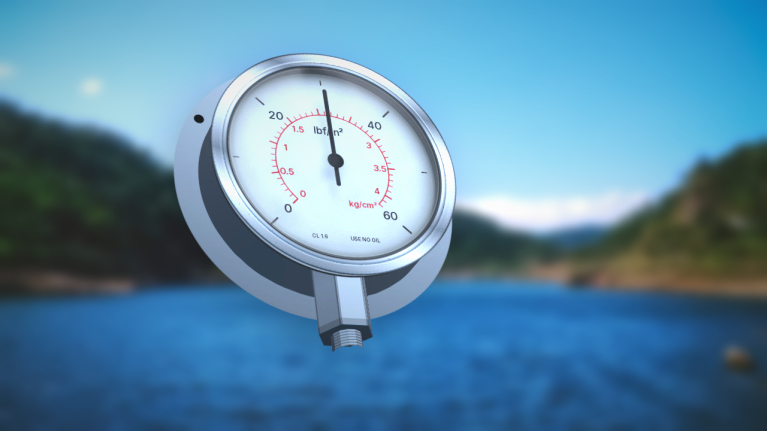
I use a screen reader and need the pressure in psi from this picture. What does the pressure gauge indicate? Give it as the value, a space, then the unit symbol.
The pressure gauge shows 30 psi
